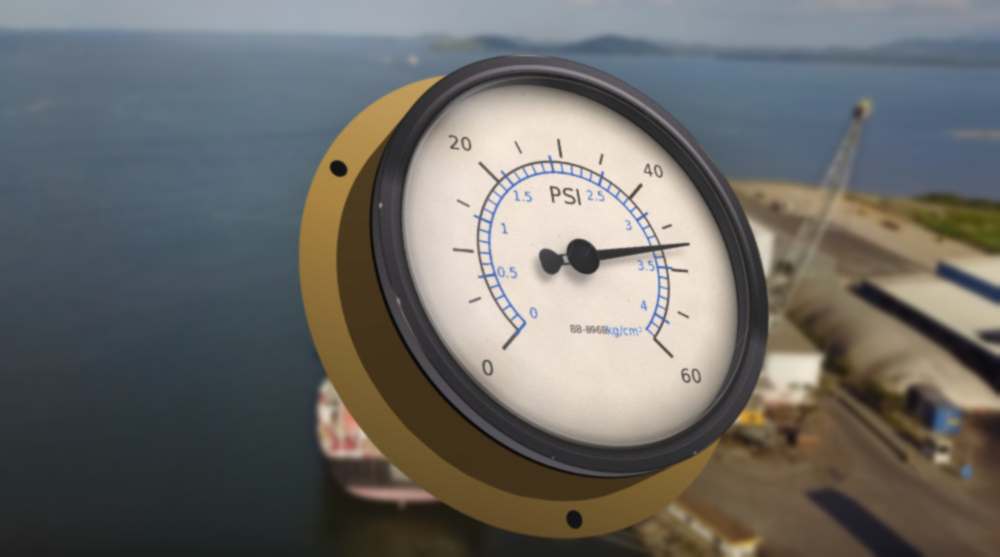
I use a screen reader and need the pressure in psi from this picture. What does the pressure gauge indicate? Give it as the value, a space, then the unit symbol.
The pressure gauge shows 47.5 psi
